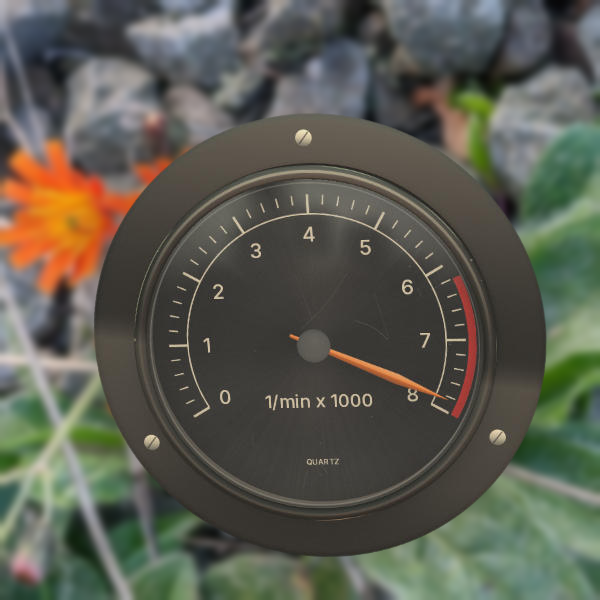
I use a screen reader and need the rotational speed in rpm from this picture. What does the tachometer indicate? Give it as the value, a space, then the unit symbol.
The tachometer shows 7800 rpm
